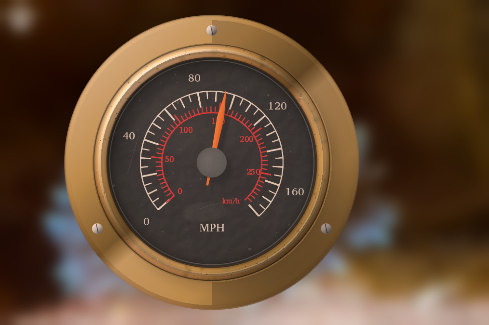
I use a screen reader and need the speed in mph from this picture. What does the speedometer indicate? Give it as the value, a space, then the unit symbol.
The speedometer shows 95 mph
